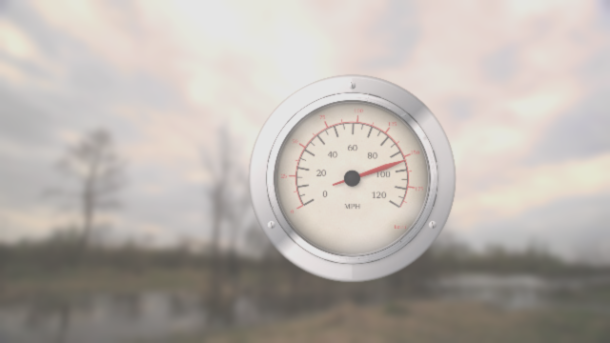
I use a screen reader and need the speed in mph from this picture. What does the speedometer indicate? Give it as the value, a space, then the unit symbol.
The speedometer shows 95 mph
